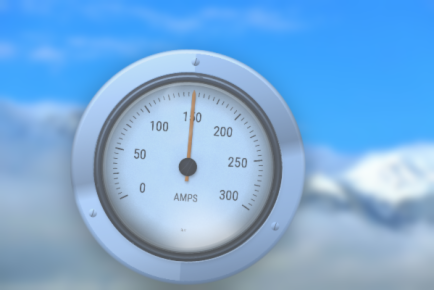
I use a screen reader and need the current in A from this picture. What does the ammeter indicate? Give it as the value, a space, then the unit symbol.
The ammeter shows 150 A
